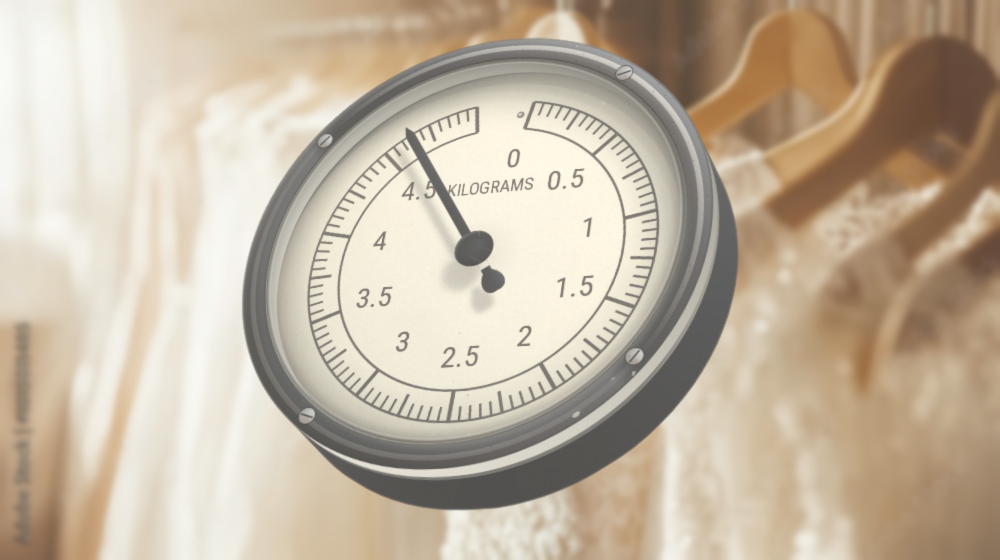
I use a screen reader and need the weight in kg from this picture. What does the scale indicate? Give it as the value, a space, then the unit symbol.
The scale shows 4.65 kg
